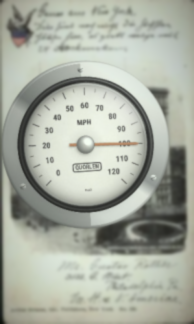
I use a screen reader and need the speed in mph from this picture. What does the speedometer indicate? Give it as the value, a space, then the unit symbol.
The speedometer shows 100 mph
